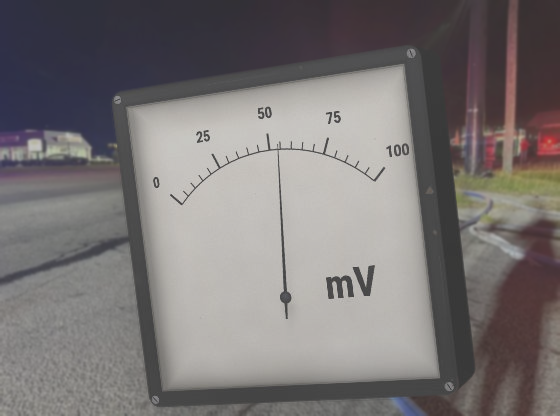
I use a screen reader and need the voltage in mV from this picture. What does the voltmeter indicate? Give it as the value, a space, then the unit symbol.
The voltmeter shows 55 mV
